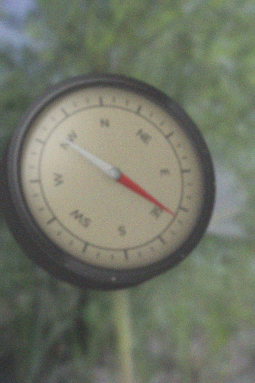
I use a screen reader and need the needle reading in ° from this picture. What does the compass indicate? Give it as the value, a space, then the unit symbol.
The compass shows 130 °
